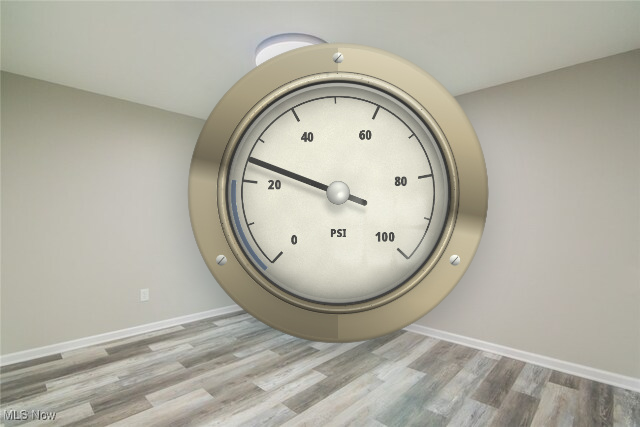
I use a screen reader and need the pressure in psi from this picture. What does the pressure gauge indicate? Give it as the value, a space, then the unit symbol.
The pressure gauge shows 25 psi
